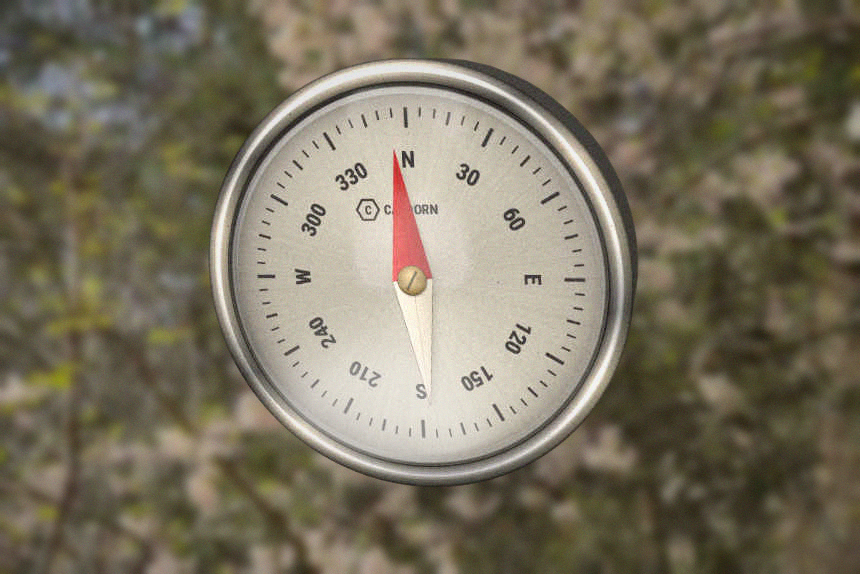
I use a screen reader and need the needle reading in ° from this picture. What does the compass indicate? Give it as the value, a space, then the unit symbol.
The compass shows 355 °
